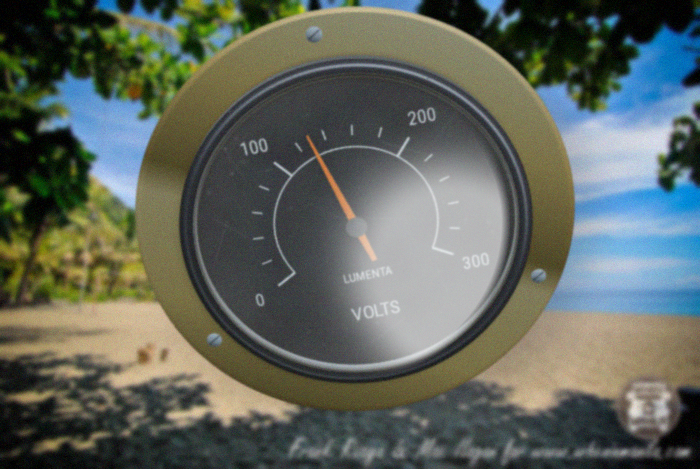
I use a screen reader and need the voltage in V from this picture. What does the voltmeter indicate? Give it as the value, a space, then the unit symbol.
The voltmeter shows 130 V
